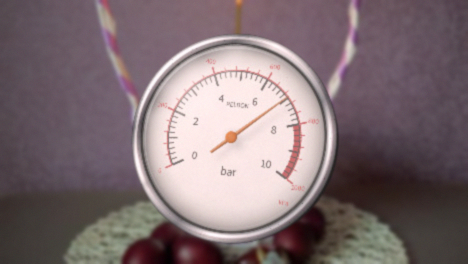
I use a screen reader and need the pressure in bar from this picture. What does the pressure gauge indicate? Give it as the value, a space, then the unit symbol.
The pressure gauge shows 7 bar
